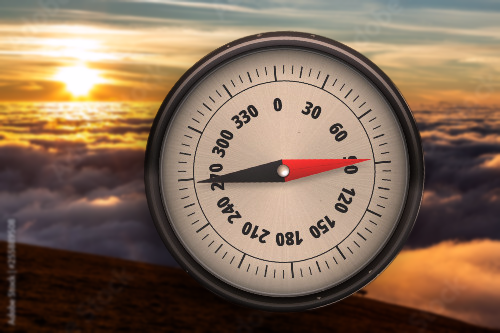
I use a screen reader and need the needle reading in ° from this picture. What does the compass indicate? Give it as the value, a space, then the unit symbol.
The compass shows 87.5 °
